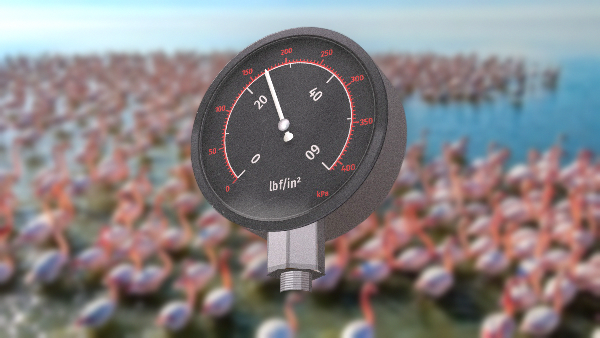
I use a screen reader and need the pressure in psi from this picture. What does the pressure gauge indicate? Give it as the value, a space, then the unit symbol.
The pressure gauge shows 25 psi
